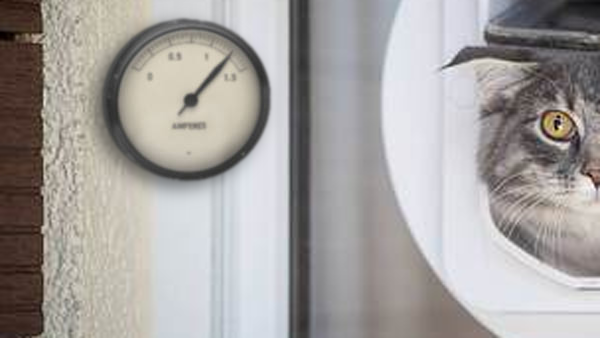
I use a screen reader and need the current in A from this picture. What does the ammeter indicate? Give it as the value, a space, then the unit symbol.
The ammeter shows 1.25 A
